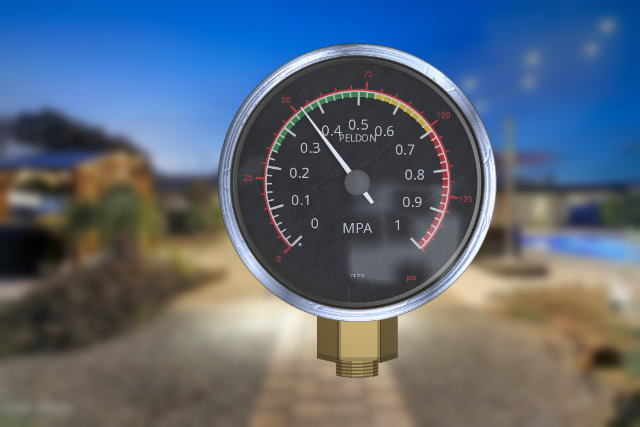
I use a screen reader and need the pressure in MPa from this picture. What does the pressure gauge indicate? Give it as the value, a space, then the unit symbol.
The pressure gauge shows 0.36 MPa
